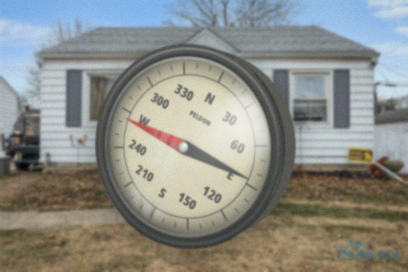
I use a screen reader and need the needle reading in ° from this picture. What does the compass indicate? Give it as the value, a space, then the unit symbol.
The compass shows 265 °
